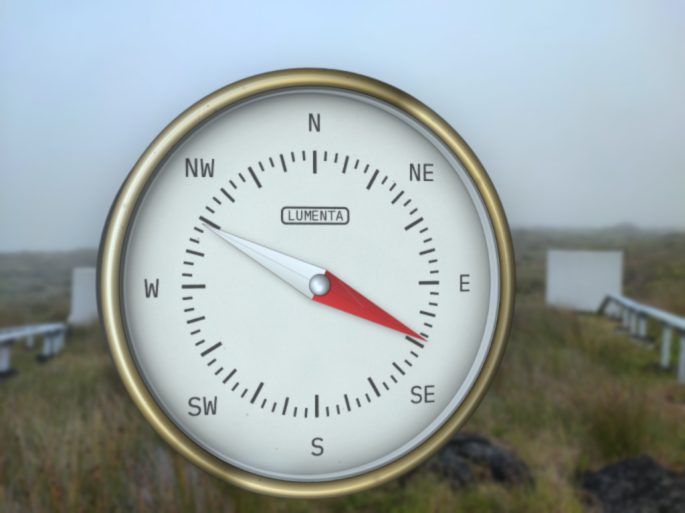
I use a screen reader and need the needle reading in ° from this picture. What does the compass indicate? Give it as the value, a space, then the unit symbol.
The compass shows 117.5 °
